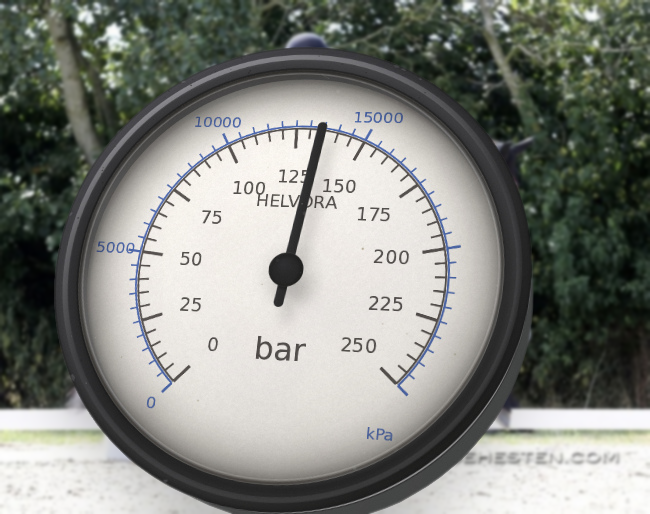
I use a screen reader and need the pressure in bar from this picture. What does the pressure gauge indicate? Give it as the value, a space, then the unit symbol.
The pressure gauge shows 135 bar
